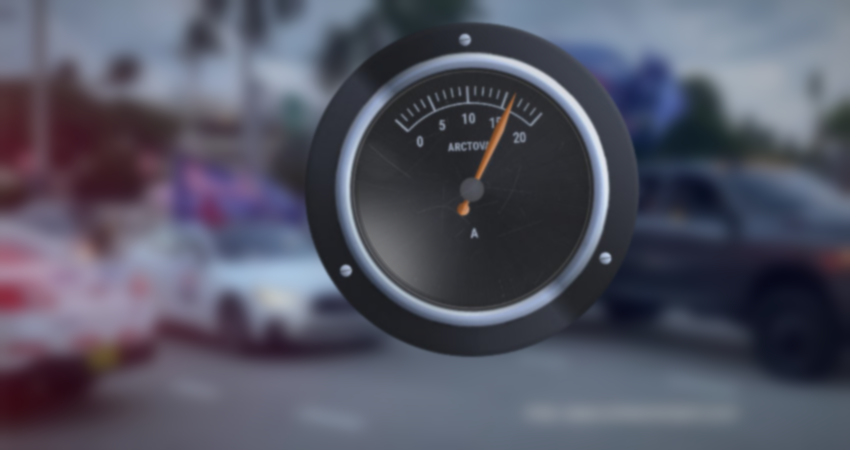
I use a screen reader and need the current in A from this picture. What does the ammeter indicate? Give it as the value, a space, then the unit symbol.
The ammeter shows 16 A
